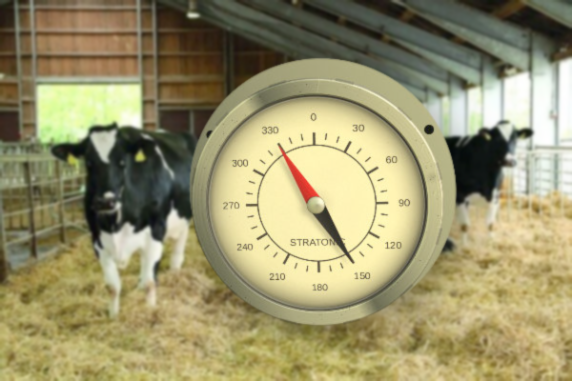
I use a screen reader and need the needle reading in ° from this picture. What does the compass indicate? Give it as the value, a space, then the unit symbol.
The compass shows 330 °
